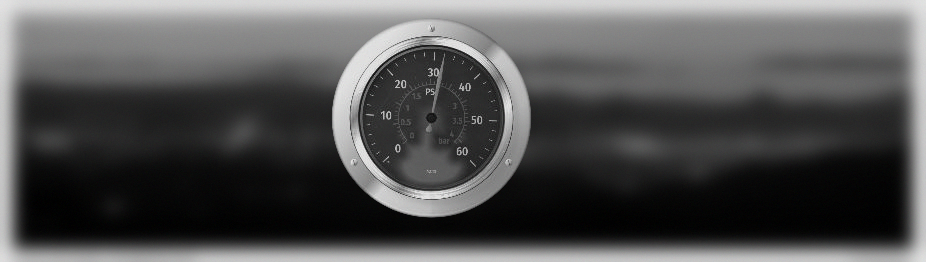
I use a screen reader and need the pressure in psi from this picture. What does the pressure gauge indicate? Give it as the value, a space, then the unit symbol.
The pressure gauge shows 32 psi
